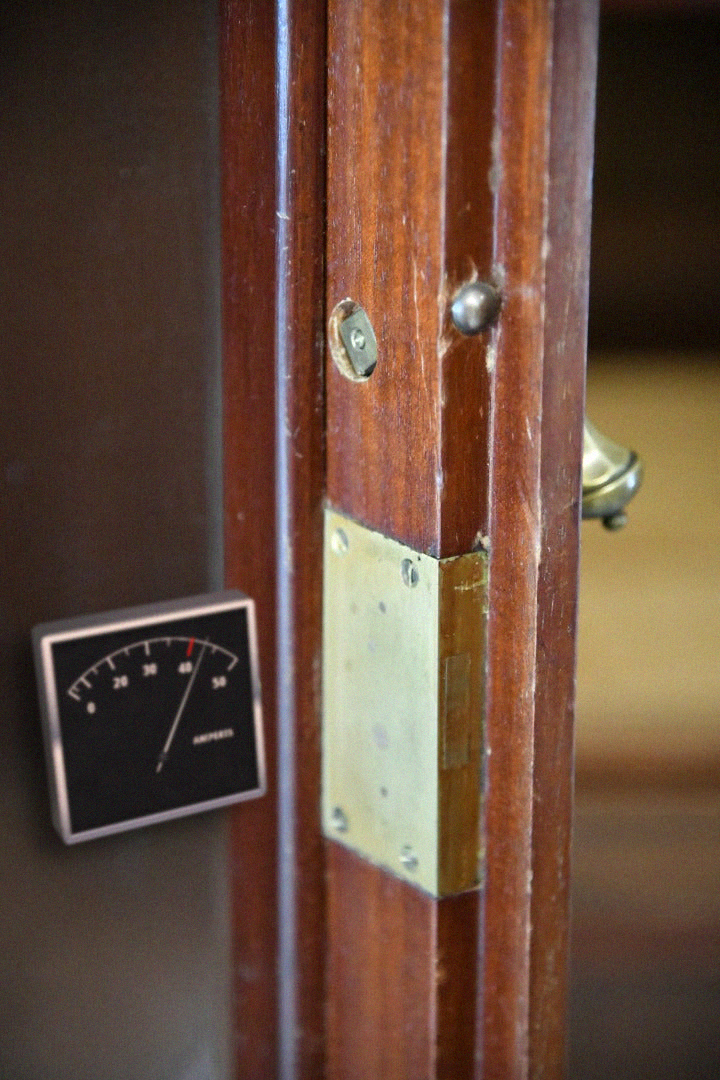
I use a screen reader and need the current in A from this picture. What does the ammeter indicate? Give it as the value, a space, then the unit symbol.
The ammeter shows 42.5 A
